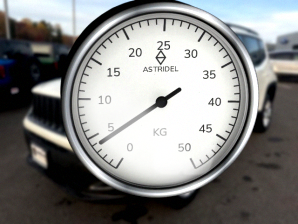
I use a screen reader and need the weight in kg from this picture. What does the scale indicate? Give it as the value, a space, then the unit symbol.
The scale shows 4 kg
